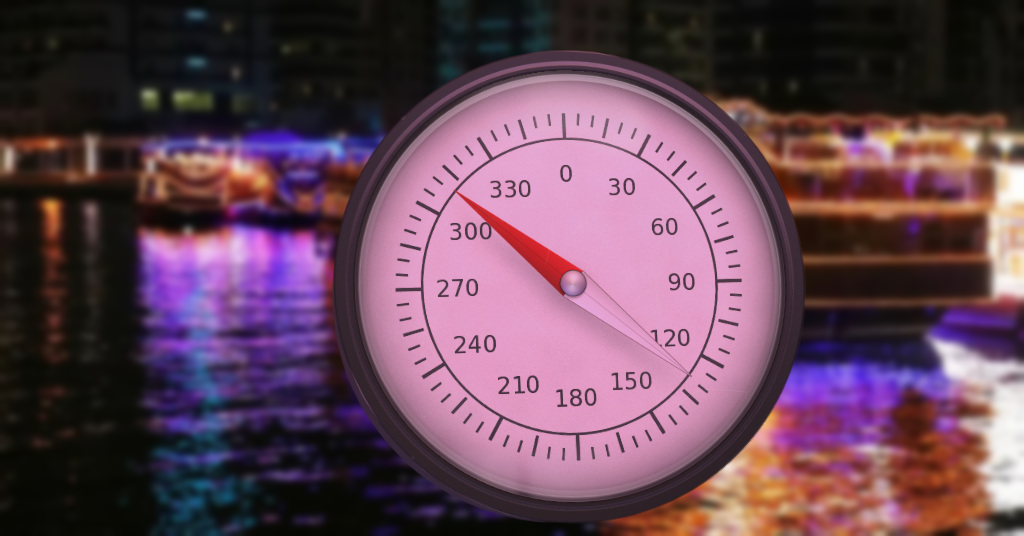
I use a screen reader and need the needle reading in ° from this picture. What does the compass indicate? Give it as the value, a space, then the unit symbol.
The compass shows 310 °
